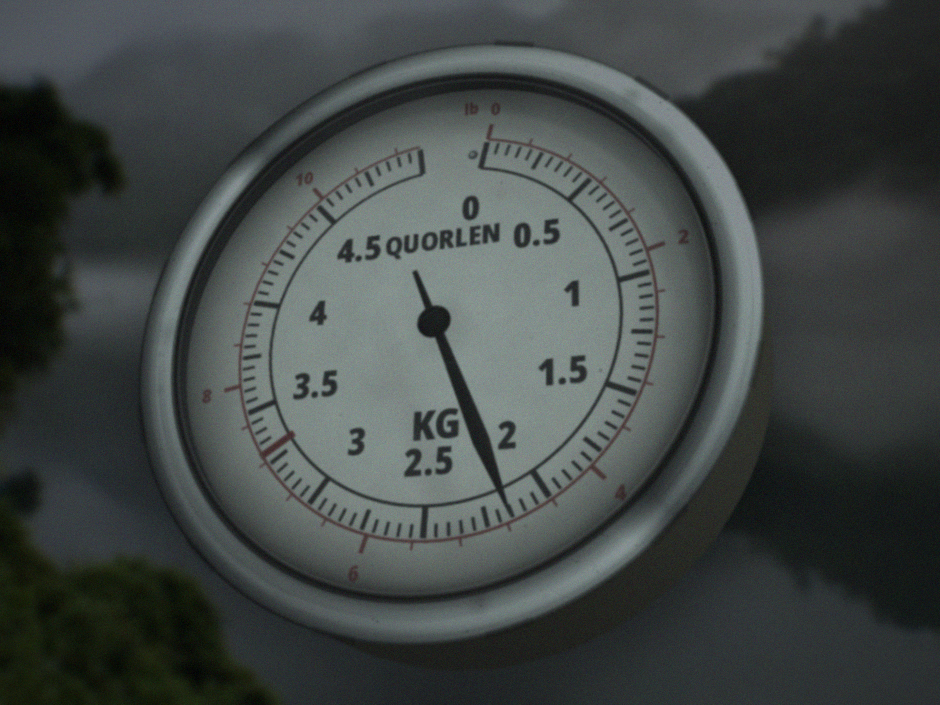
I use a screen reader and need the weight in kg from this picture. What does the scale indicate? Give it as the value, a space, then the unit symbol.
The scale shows 2.15 kg
